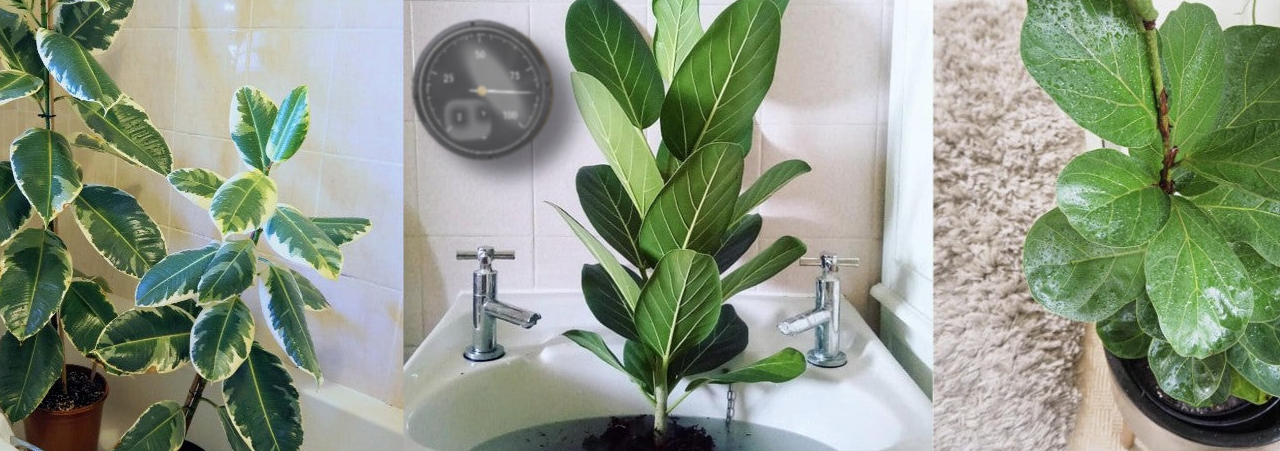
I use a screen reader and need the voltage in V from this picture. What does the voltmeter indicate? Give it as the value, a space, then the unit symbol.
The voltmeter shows 85 V
